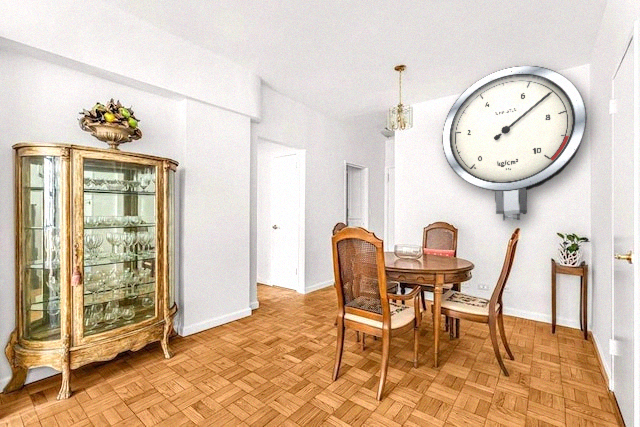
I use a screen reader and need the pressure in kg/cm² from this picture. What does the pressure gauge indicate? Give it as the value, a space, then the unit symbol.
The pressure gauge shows 7 kg/cm²
